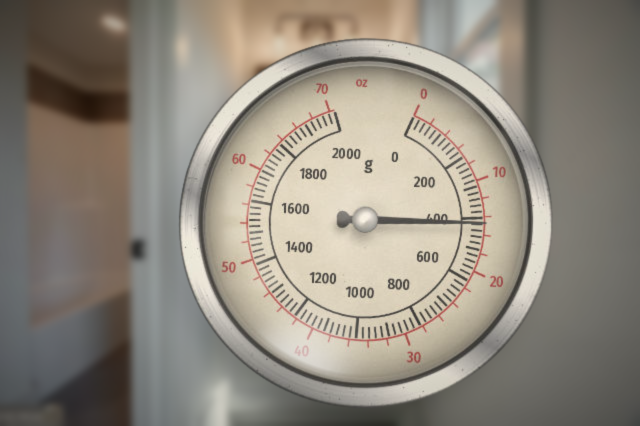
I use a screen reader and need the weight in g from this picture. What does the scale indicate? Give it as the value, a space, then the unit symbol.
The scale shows 420 g
